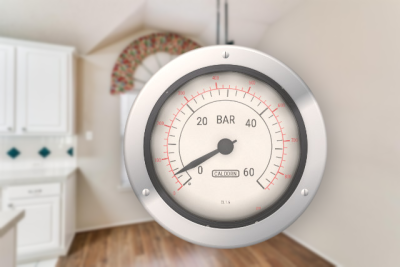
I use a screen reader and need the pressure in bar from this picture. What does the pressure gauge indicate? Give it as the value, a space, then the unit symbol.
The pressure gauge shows 3 bar
